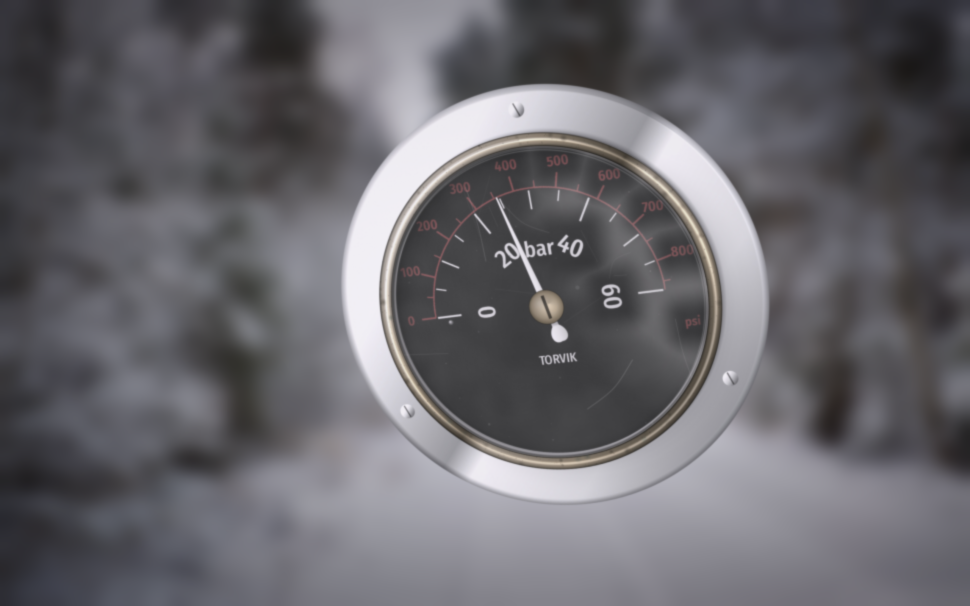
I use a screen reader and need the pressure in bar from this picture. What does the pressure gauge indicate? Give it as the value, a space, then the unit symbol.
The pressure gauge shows 25 bar
